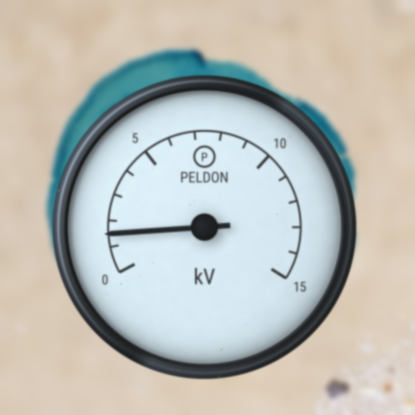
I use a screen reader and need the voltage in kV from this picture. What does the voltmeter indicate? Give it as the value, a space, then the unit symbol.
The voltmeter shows 1.5 kV
